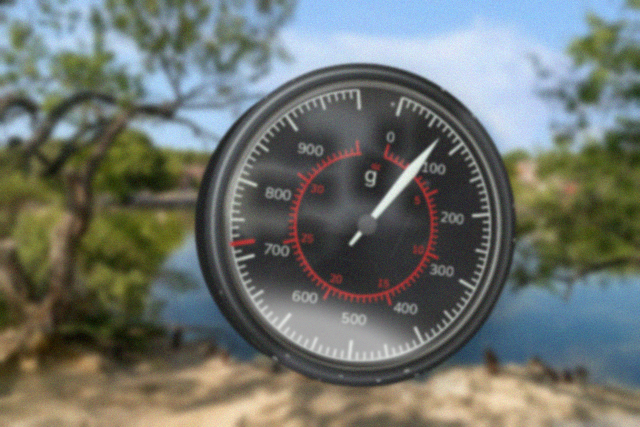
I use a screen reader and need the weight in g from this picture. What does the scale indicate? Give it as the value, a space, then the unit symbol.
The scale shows 70 g
